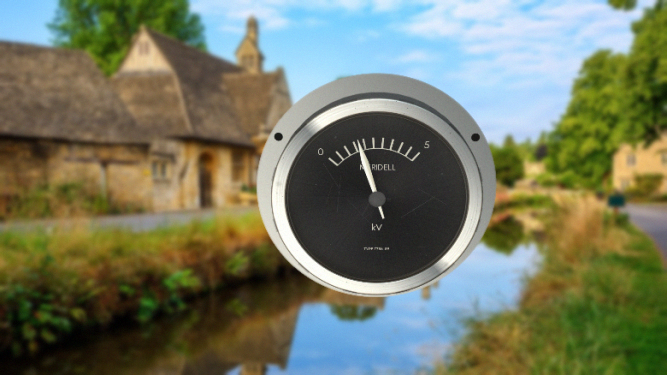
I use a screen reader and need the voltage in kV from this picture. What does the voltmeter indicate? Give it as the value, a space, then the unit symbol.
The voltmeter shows 1.75 kV
